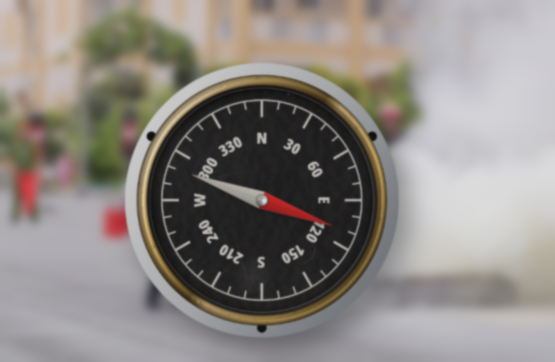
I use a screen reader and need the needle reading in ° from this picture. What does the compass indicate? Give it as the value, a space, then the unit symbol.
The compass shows 110 °
